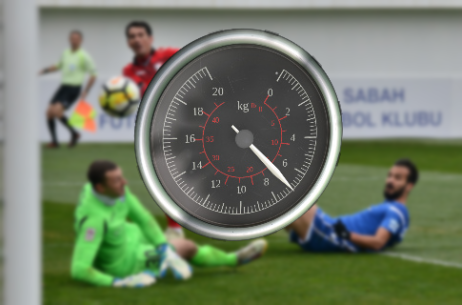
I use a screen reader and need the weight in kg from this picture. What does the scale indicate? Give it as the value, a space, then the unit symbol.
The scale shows 7 kg
